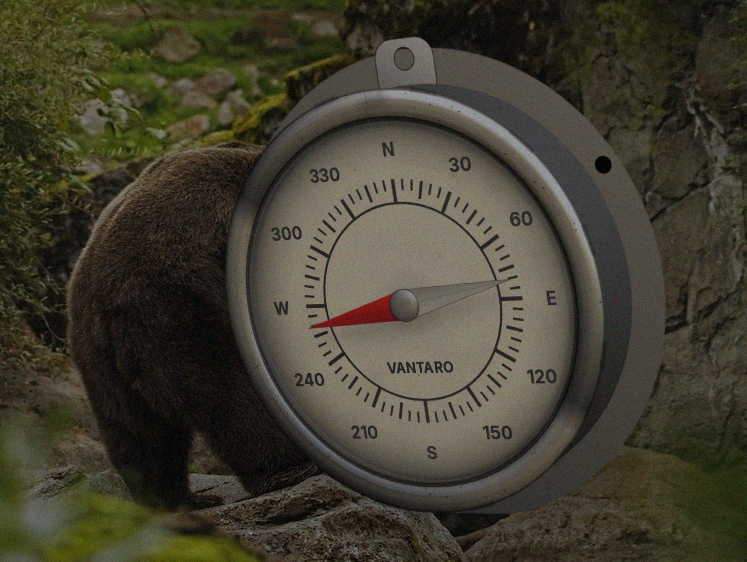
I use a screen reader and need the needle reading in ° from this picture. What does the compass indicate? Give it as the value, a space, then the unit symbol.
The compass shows 260 °
